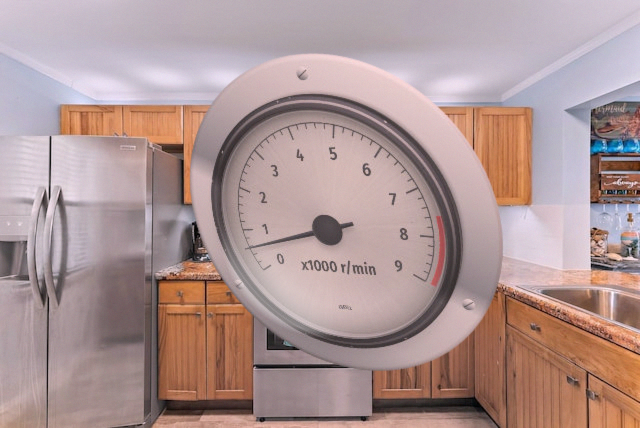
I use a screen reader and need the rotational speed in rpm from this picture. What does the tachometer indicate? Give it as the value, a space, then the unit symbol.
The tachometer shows 600 rpm
